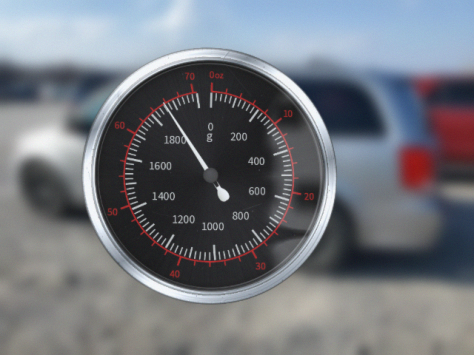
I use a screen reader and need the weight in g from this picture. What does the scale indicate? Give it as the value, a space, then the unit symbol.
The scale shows 1860 g
